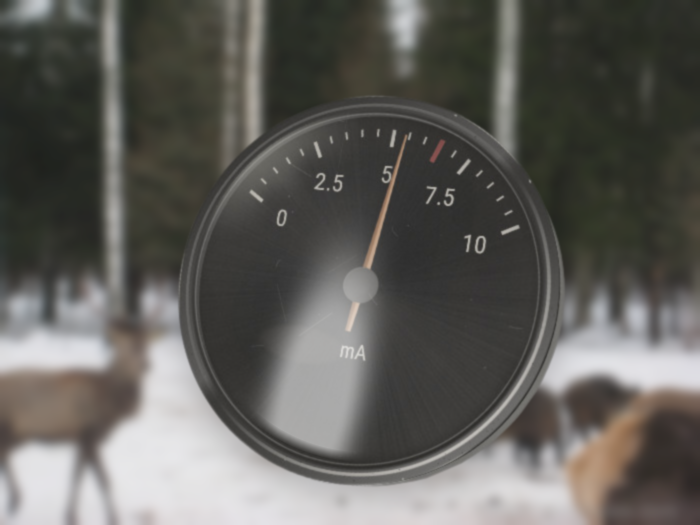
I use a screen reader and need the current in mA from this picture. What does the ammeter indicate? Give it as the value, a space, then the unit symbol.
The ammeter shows 5.5 mA
